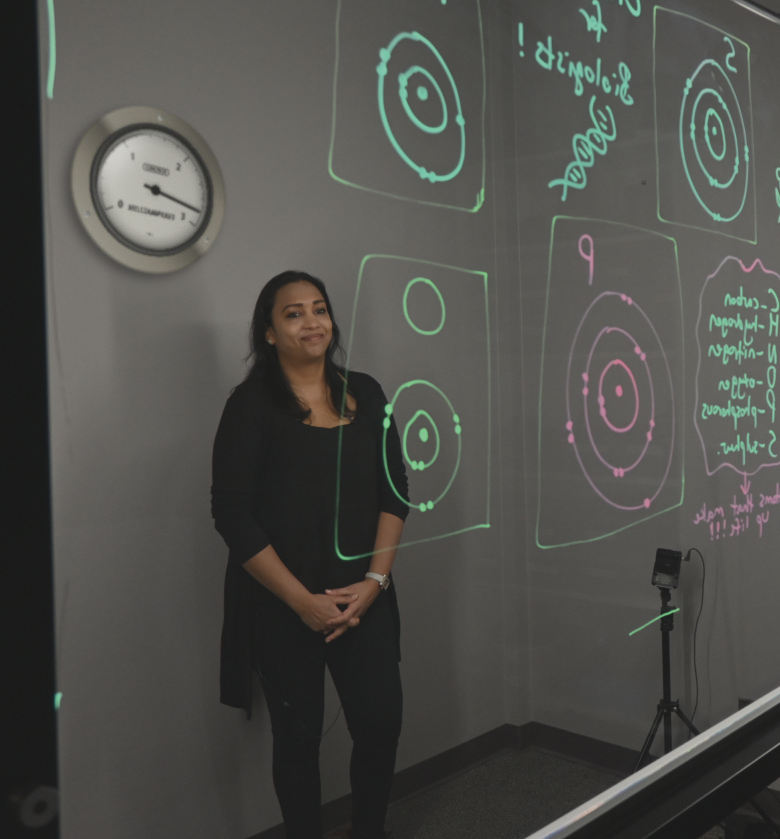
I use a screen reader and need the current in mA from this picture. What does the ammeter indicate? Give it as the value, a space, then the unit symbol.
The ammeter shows 2.8 mA
